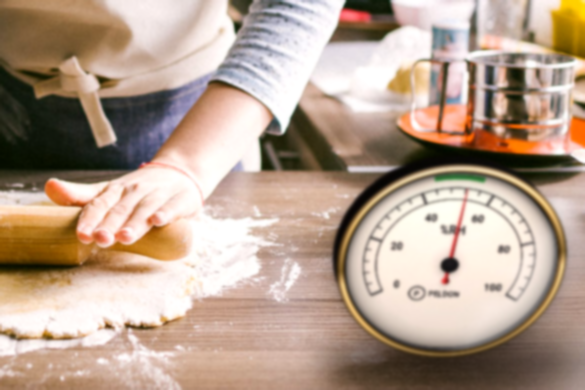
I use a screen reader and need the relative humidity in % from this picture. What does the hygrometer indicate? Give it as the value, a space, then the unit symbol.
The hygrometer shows 52 %
